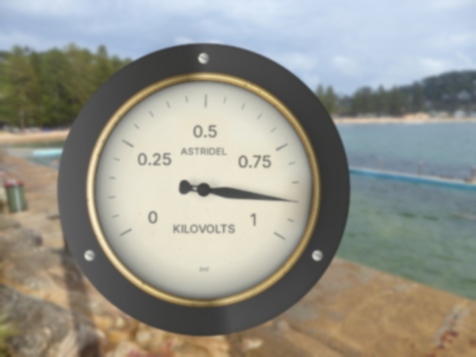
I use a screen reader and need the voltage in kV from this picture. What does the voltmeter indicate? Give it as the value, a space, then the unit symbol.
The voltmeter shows 0.9 kV
